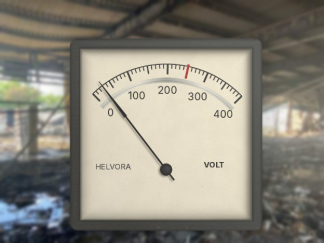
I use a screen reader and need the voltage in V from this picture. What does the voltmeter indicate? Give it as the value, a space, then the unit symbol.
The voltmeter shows 30 V
